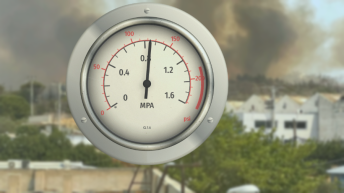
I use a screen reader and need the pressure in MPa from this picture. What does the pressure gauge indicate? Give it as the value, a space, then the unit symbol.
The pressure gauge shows 0.85 MPa
